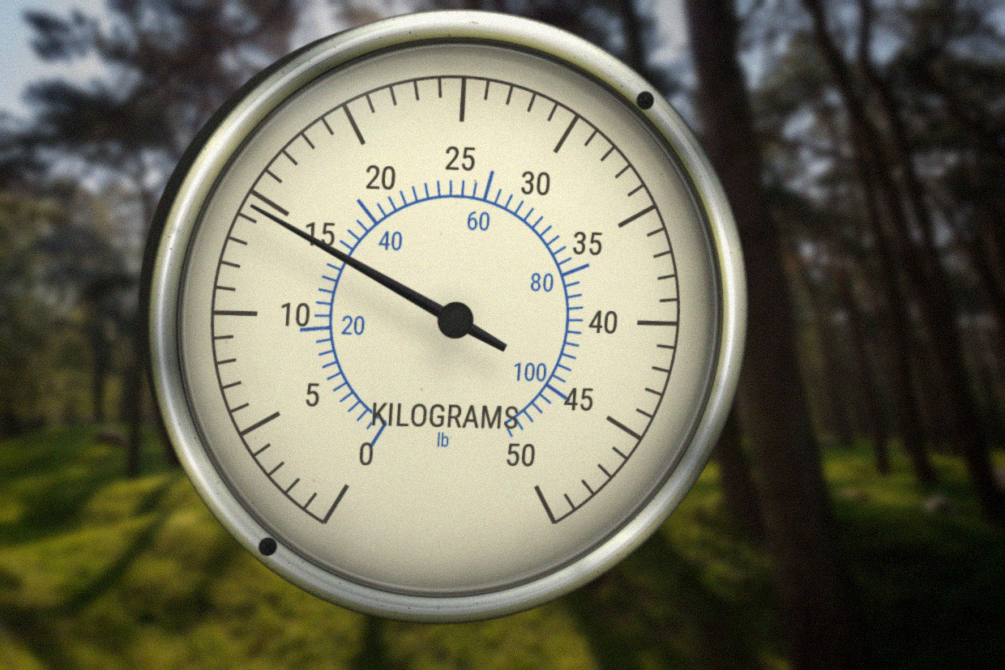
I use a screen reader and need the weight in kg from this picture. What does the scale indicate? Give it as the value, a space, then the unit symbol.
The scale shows 14.5 kg
